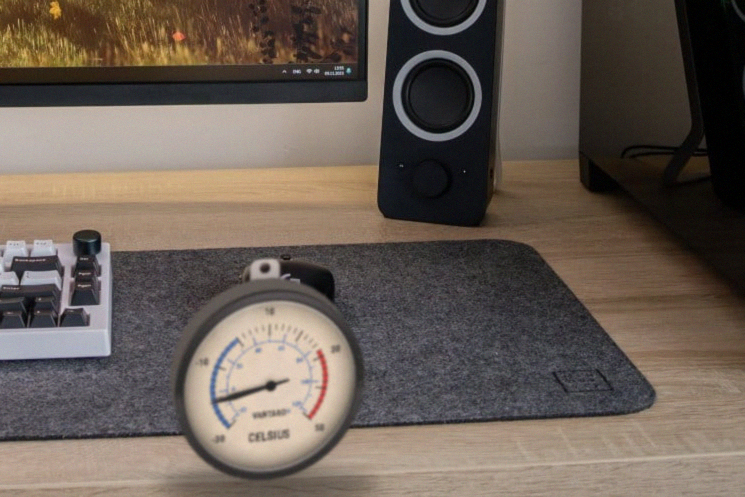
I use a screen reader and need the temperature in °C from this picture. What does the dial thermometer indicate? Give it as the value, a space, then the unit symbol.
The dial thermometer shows -20 °C
